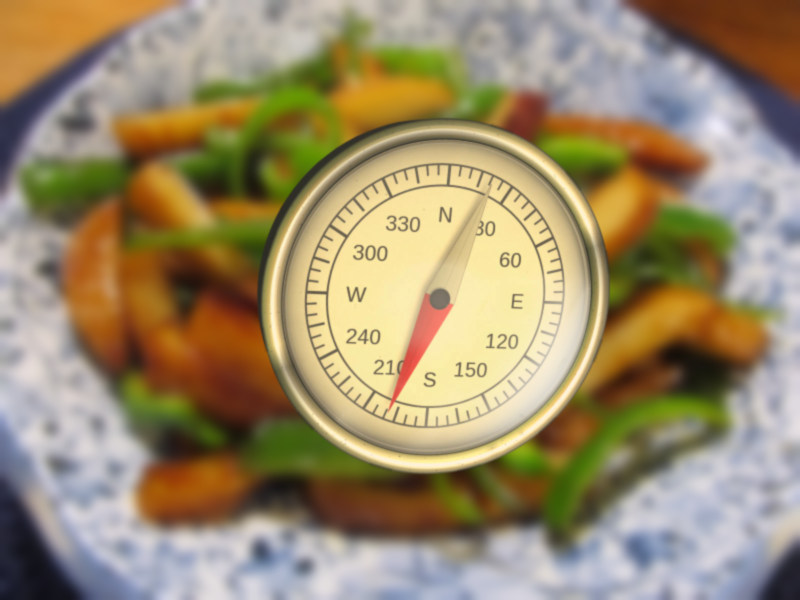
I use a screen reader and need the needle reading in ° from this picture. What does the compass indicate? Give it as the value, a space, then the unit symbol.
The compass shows 200 °
